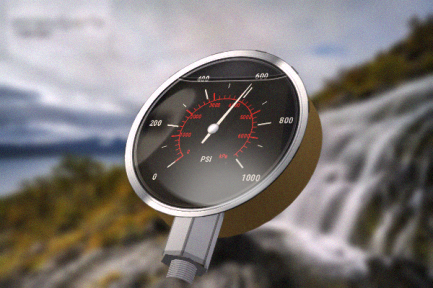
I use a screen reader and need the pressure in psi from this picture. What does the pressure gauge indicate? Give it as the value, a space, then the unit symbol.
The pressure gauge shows 600 psi
